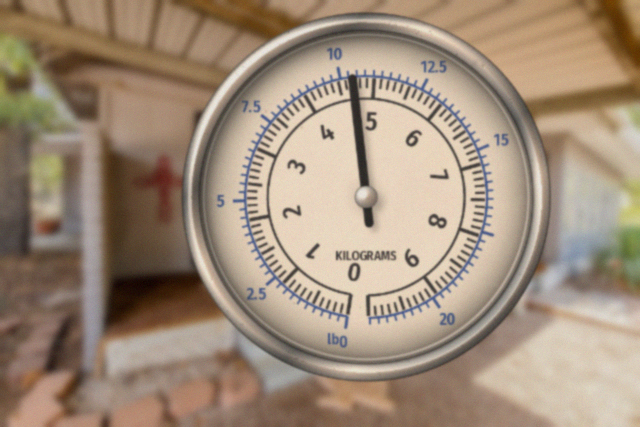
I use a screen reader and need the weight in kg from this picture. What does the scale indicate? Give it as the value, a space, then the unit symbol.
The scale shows 4.7 kg
